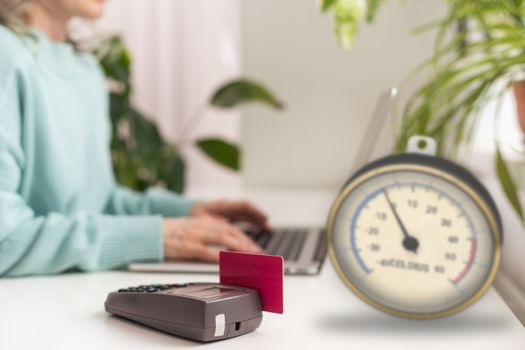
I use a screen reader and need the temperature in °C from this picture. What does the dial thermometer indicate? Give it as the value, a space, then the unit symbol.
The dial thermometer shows 0 °C
